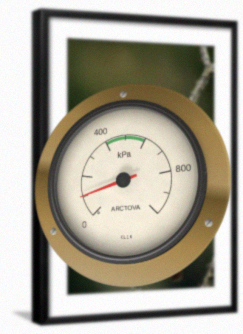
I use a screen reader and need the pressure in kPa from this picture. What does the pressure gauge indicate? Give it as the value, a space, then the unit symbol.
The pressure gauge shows 100 kPa
